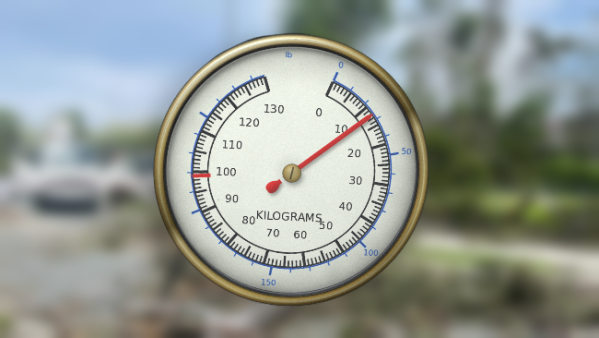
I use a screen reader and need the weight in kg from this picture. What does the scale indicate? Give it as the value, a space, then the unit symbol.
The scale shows 12 kg
